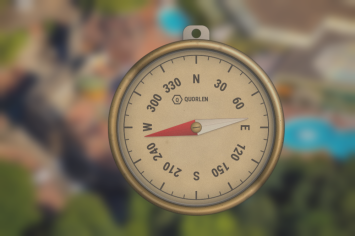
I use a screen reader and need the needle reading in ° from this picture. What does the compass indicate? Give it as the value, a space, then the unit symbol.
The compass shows 260 °
